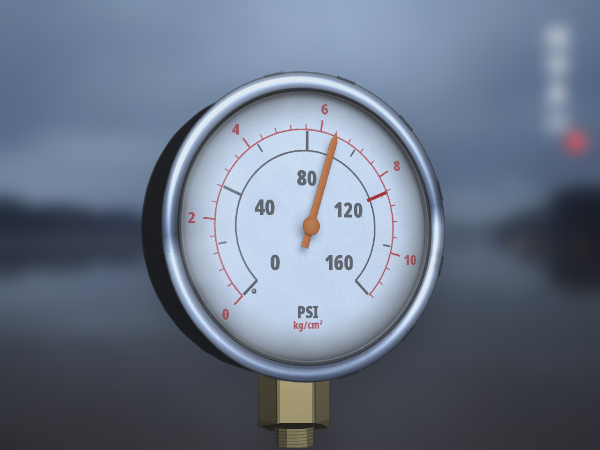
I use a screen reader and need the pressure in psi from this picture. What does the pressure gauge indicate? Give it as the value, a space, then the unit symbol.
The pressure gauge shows 90 psi
